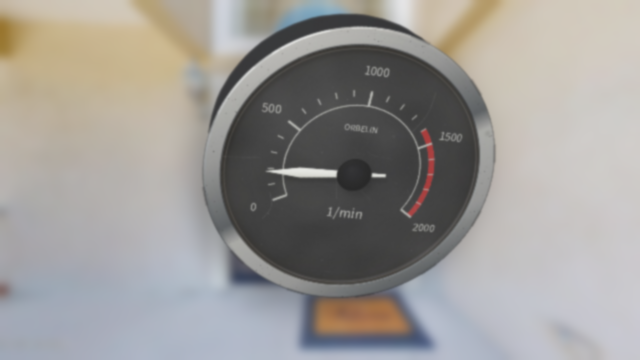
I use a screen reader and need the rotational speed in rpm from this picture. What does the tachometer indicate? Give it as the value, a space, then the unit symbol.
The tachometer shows 200 rpm
